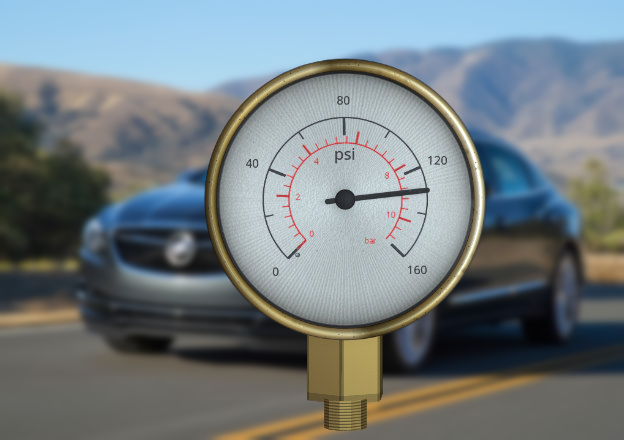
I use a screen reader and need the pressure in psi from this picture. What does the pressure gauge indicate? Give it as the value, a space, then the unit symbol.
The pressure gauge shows 130 psi
